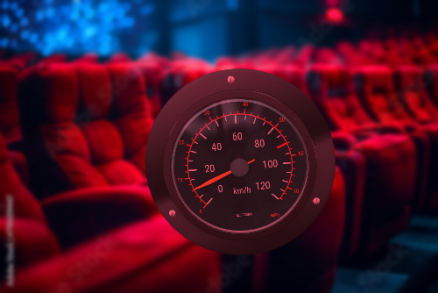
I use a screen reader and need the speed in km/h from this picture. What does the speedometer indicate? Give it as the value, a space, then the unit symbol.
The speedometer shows 10 km/h
